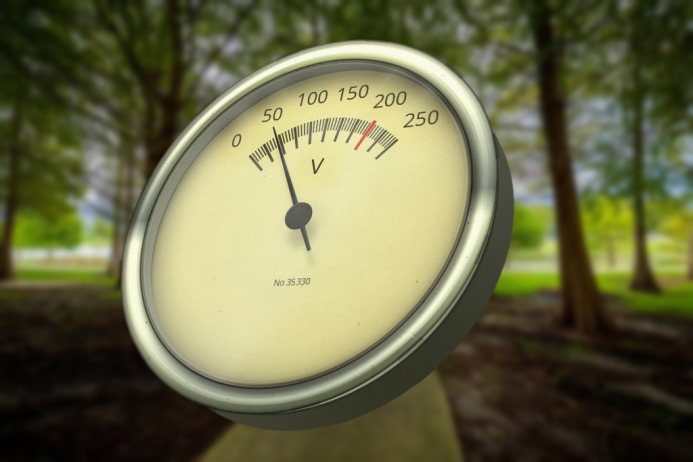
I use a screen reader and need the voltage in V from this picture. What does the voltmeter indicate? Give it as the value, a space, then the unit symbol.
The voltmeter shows 50 V
